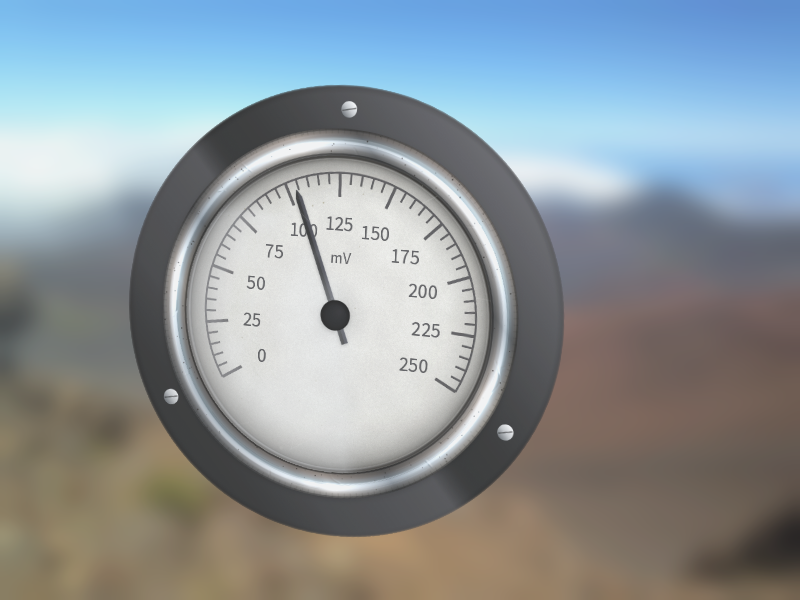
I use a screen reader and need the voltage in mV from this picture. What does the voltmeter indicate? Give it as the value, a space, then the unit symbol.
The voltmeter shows 105 mV
